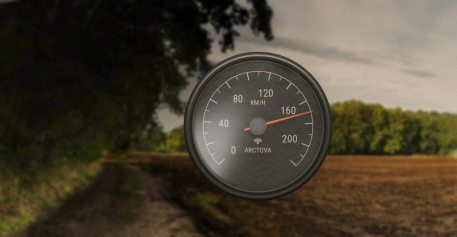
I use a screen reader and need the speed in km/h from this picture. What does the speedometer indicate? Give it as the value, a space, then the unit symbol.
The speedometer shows 170 km/h
